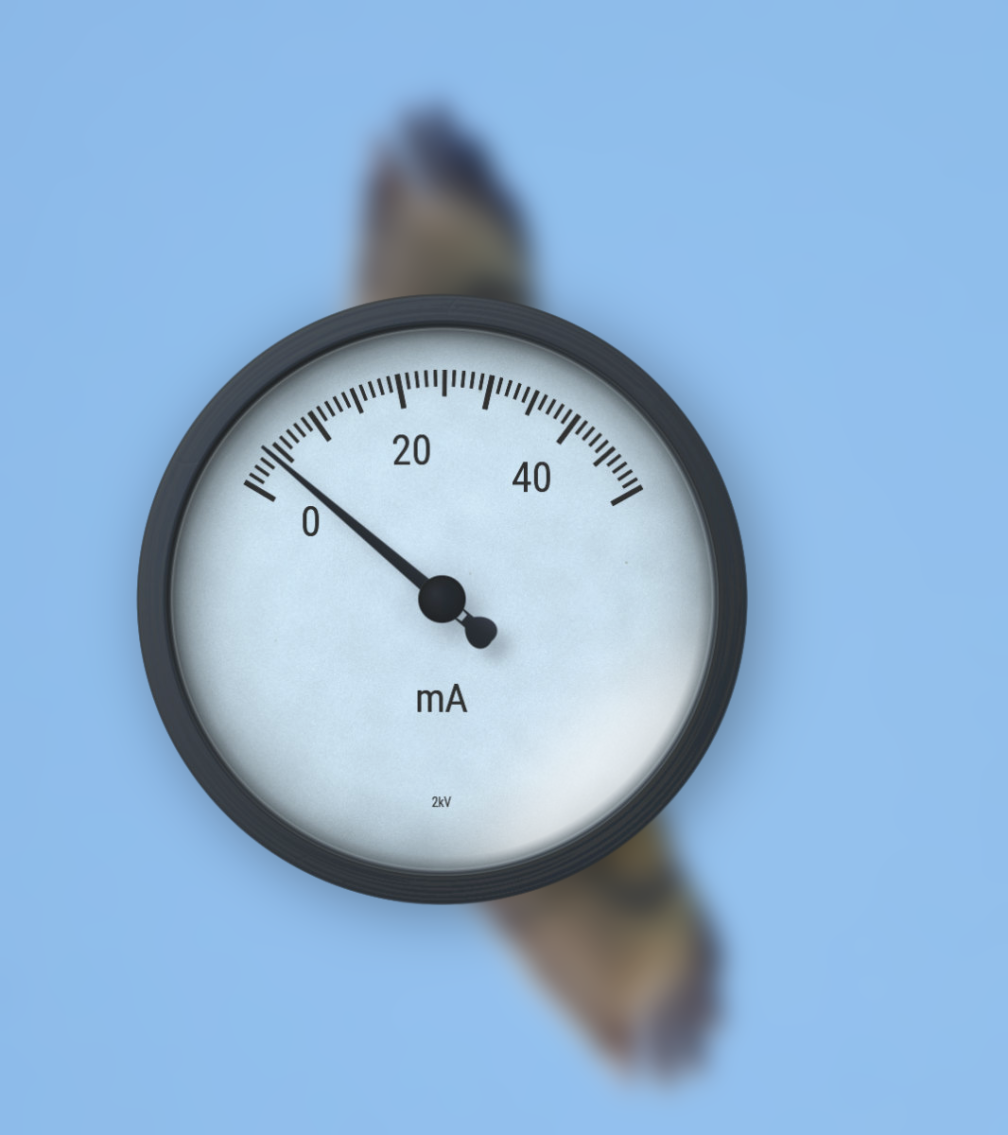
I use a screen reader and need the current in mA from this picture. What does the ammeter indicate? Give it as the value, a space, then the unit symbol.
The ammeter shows 4 mA
